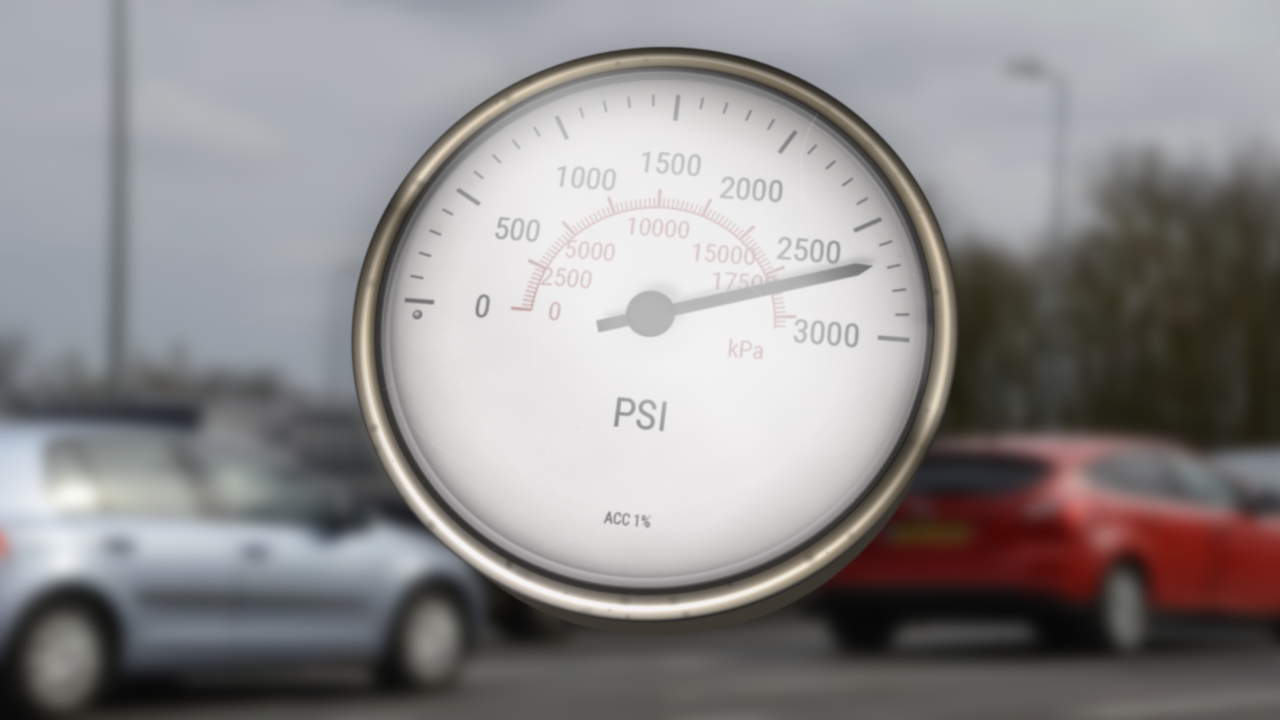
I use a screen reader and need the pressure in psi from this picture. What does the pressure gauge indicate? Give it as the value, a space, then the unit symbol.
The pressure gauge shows 2700 psi
